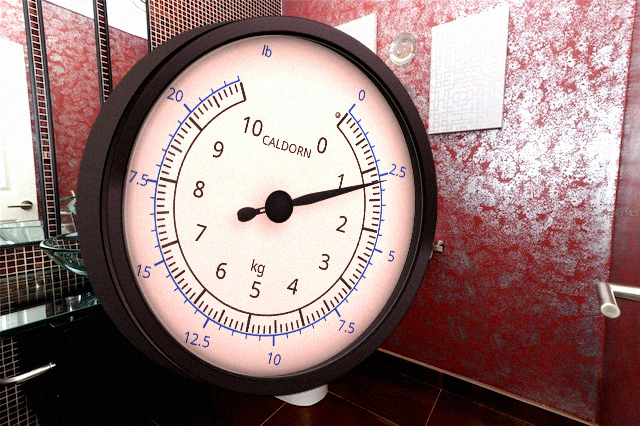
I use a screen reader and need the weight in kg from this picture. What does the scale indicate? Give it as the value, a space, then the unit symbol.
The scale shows 1.2 kg
